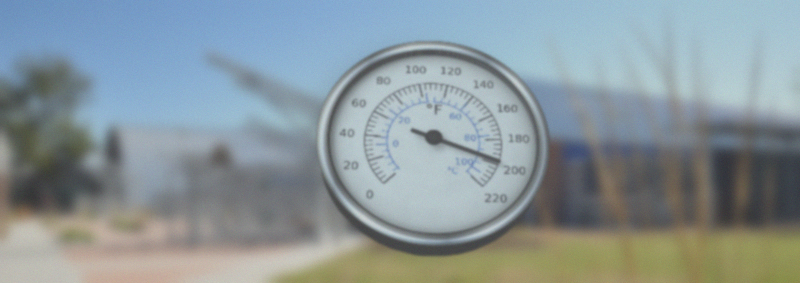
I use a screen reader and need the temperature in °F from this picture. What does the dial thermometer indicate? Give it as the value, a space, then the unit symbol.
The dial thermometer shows 200 °F
